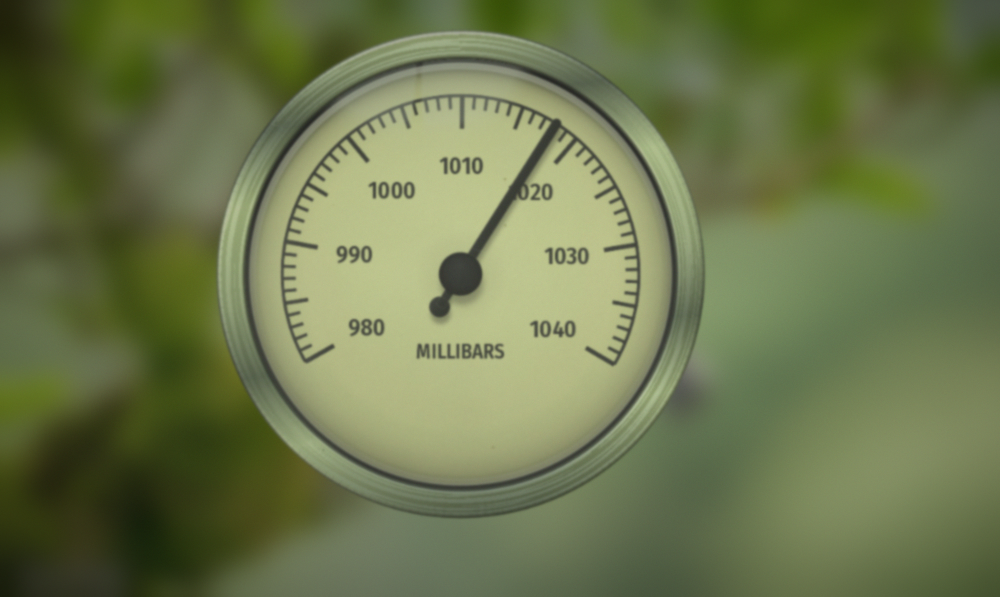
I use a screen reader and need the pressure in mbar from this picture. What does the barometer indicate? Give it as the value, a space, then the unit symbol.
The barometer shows 1018 mbar
